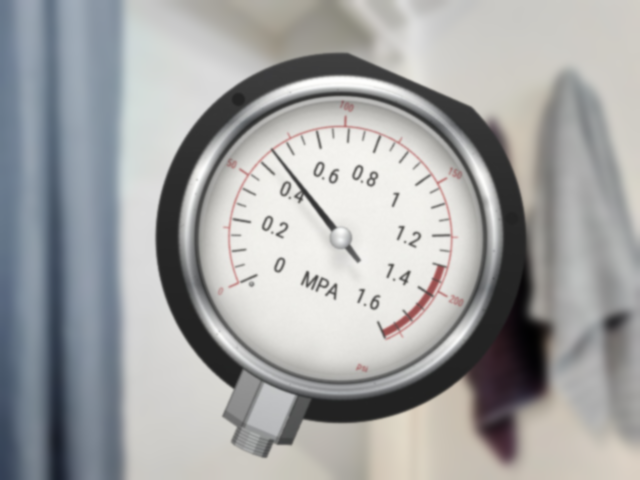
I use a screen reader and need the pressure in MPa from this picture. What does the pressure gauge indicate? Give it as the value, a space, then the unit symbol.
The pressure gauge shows 0.45 MPa
